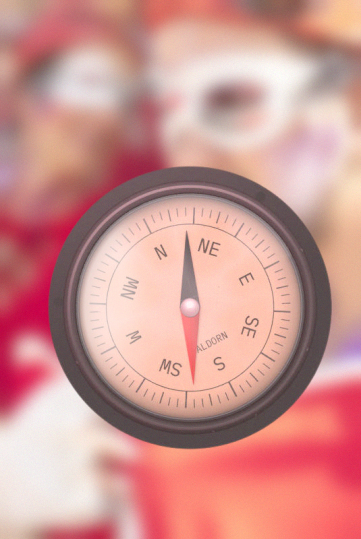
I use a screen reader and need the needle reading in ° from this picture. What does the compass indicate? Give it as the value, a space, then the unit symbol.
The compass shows 205 °
